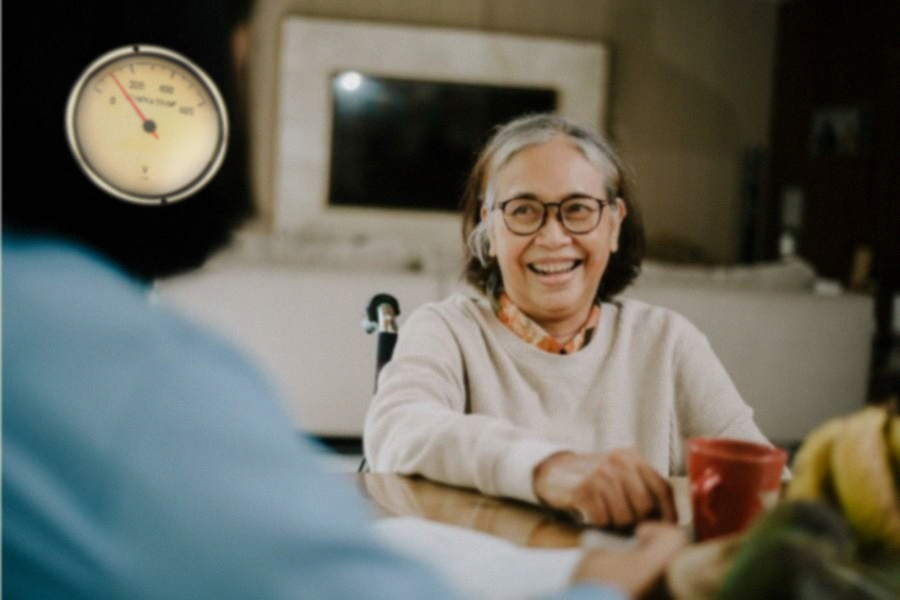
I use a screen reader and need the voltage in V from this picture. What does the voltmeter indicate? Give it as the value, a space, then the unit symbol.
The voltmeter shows 100 V
